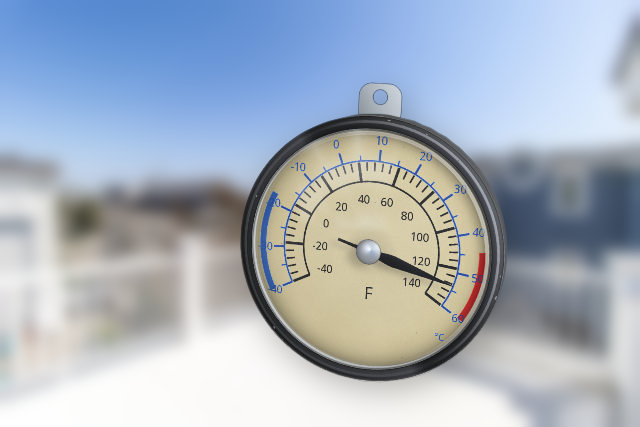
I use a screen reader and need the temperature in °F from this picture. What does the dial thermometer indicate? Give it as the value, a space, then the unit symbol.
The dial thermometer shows 128 °F
